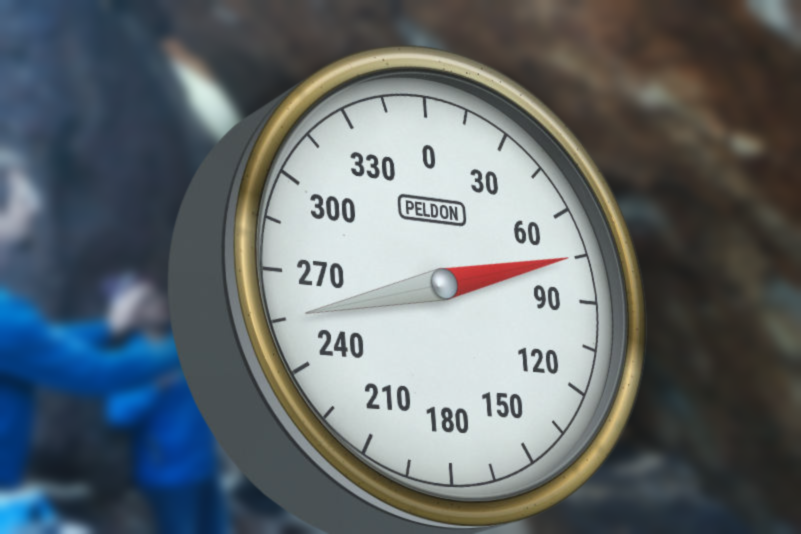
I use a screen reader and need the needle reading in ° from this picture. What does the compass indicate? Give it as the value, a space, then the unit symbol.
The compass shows 75 °
